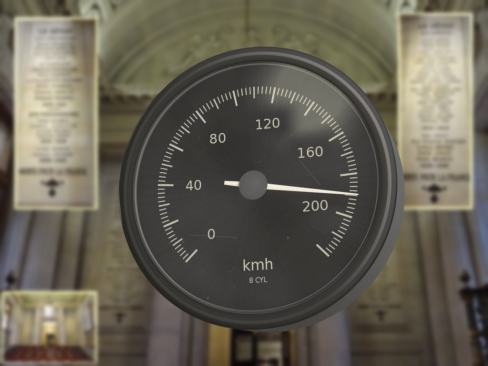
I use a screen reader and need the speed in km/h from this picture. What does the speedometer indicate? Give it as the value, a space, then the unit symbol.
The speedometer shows 190 km/h
